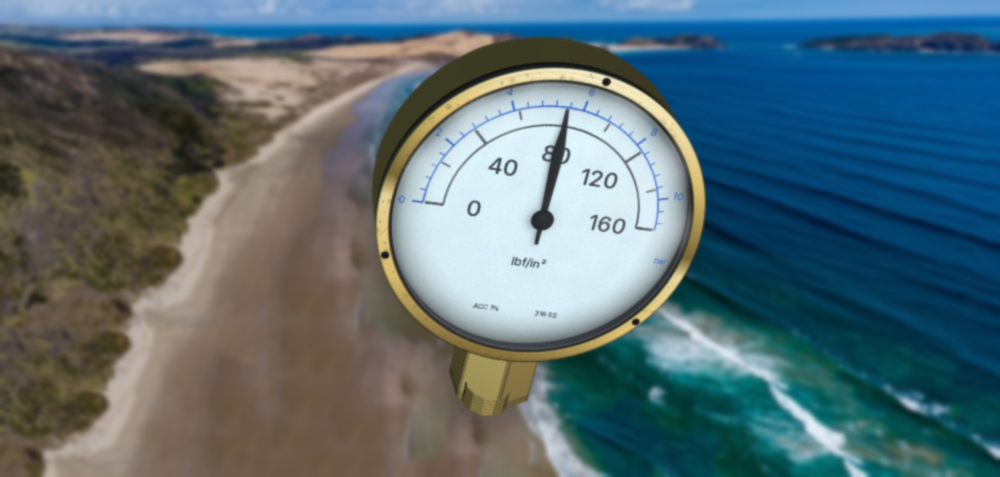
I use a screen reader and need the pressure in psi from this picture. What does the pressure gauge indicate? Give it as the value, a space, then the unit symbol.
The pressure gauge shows 80 psi
